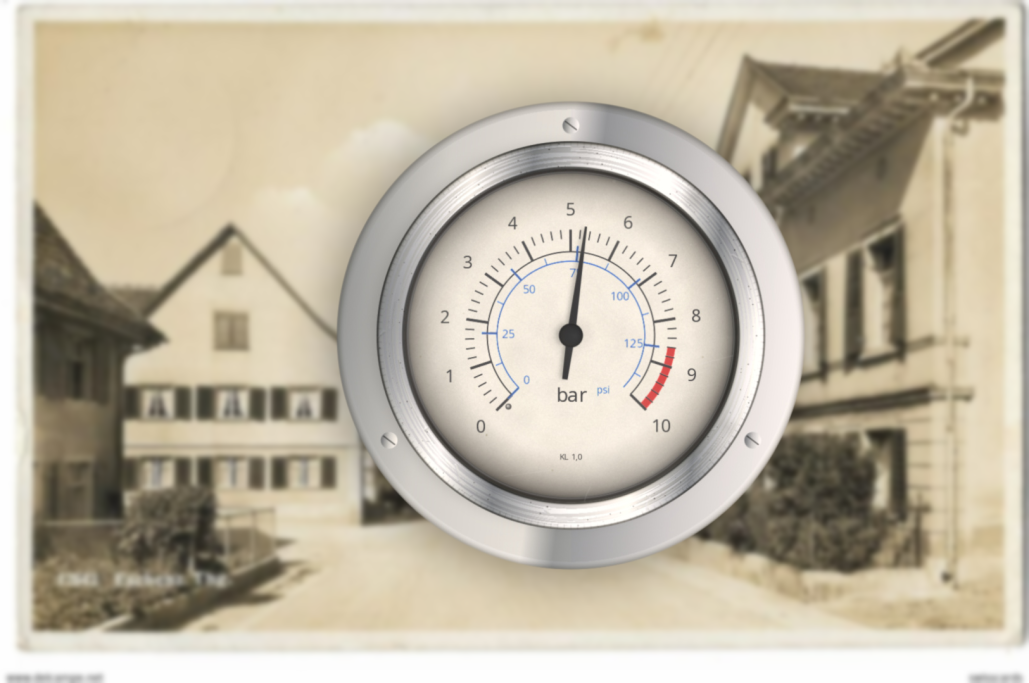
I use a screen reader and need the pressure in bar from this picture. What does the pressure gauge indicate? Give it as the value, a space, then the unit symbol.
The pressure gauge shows 5.3 bar
